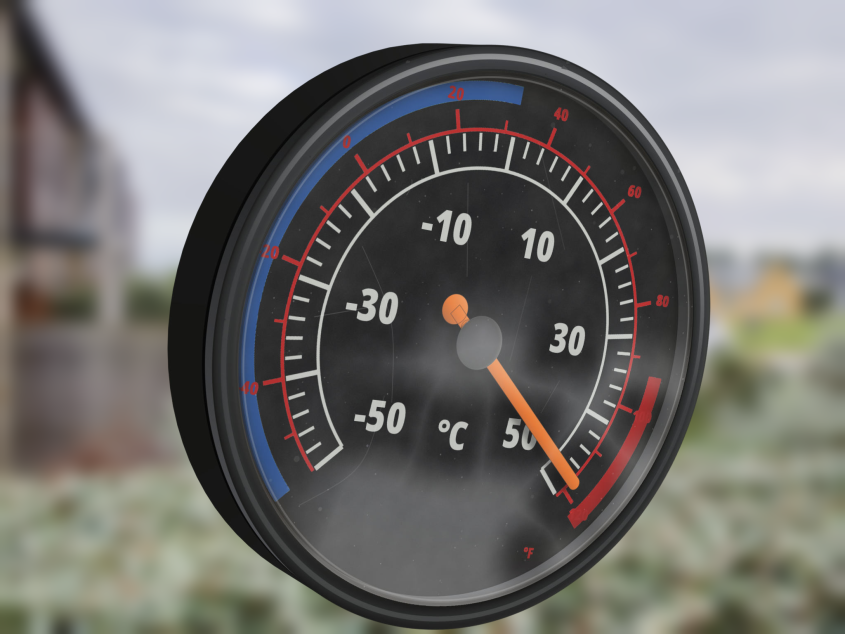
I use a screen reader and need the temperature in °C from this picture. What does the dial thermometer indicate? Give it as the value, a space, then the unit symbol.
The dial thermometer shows 48 °C
